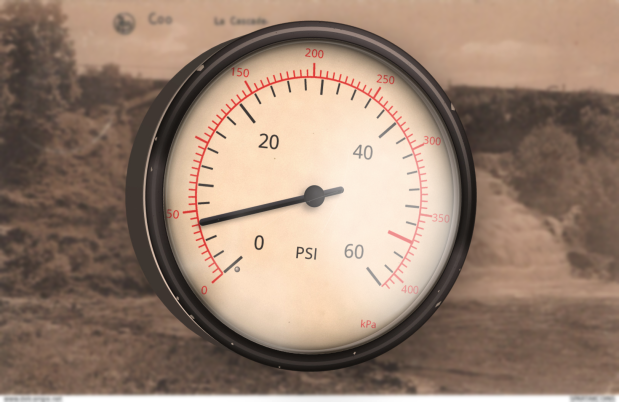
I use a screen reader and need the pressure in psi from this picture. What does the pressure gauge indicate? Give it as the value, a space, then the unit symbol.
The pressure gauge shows 6 psi
